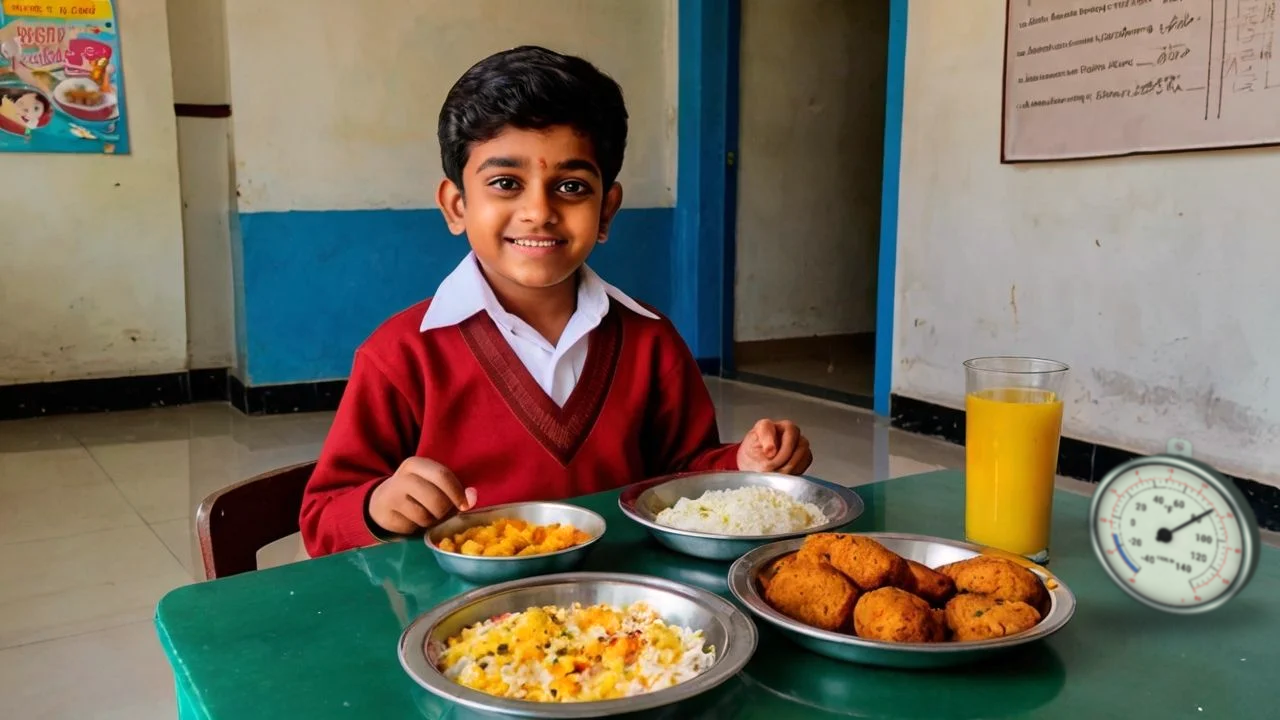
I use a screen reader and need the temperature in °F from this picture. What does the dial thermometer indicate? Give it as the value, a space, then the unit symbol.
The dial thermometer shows 80 °F
